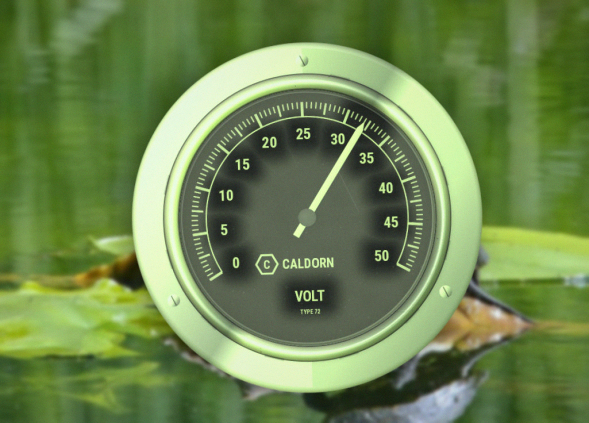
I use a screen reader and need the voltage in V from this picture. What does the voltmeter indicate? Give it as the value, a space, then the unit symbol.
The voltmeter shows 32 V
